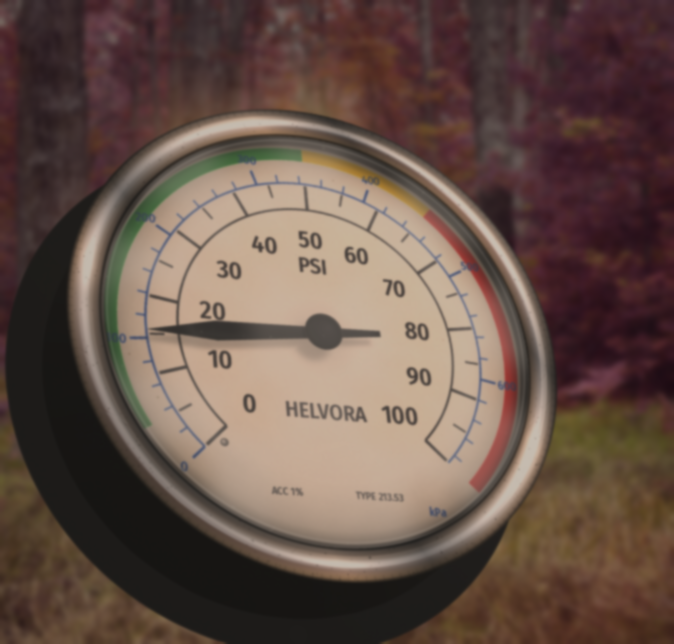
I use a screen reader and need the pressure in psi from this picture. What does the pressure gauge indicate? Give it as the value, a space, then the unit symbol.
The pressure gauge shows 15 psi
